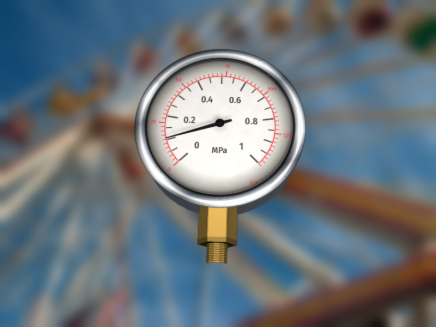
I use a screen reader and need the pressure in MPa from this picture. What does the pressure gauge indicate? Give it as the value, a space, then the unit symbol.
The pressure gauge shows 0.1 MPa
